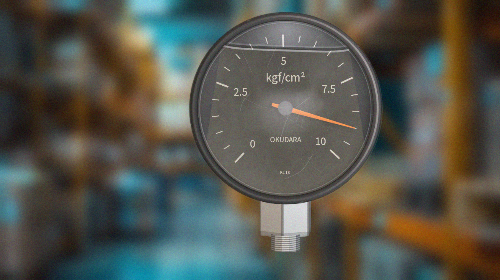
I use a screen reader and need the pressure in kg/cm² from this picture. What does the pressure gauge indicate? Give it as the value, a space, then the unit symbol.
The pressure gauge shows 9 kg/cm²
